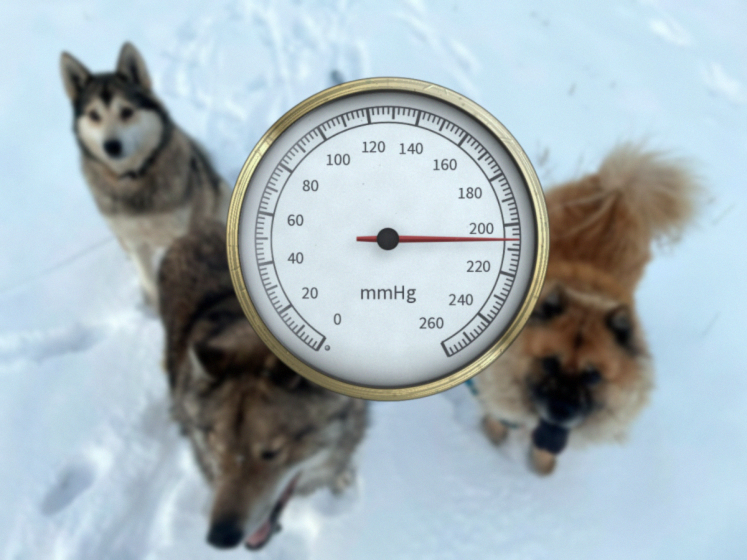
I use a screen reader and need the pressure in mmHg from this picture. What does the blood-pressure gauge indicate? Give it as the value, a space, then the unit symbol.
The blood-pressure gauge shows 206 mmHg
